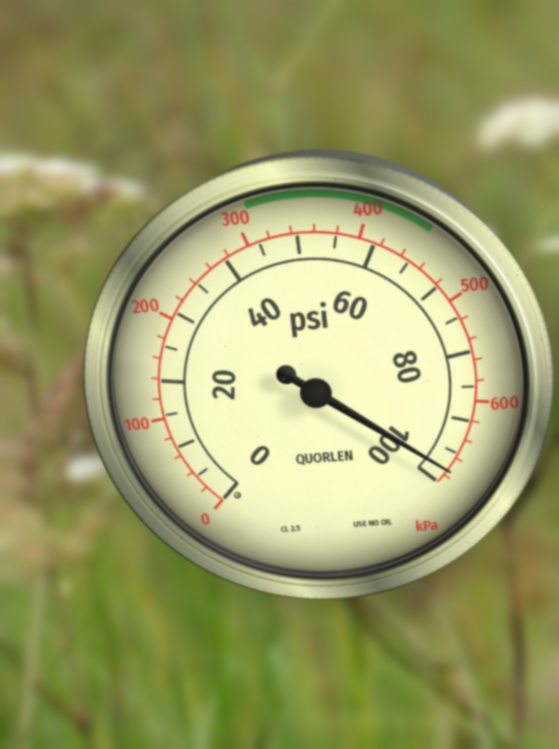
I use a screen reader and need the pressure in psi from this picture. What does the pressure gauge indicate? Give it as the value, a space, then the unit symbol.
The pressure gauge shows 97.5 psi
